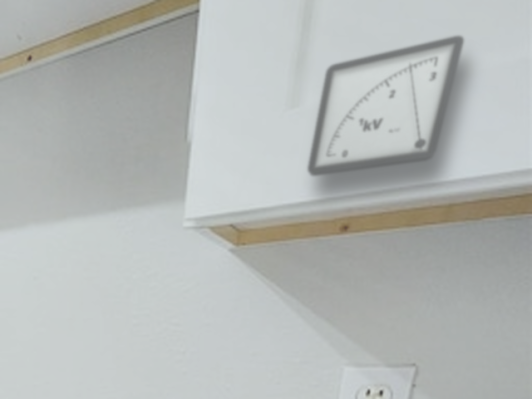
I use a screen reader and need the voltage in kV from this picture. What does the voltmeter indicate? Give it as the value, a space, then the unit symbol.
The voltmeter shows 2.5 kV
